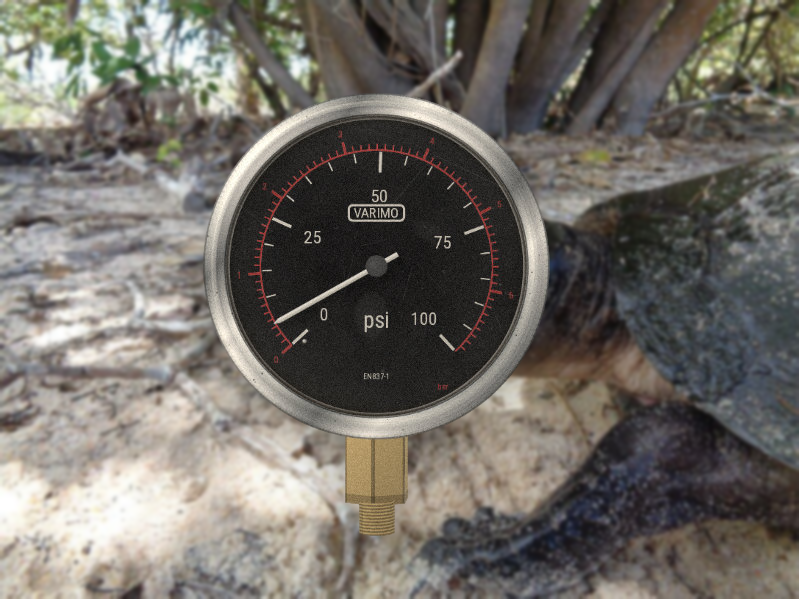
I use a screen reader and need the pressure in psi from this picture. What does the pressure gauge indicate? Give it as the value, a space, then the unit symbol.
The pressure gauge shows 5 psi
